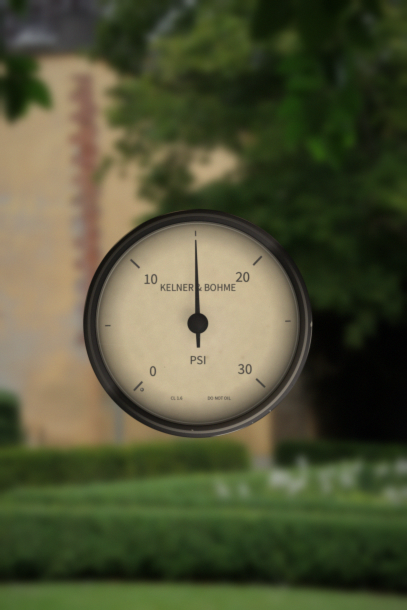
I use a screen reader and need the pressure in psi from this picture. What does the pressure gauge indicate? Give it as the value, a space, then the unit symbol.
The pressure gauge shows 15 psi
